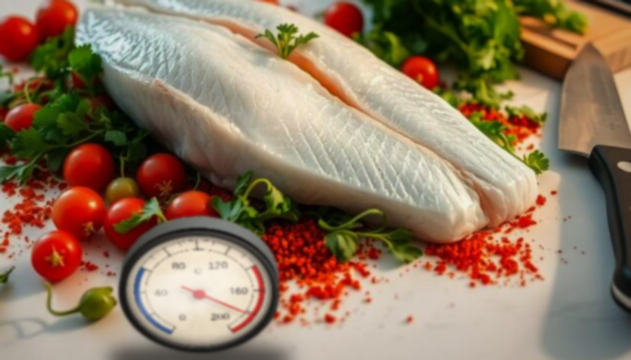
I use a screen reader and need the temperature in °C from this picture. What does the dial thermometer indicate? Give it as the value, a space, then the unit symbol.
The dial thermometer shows 180 °C
